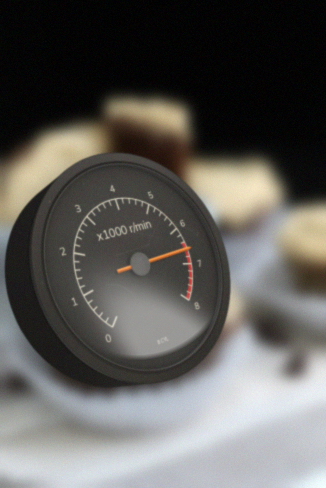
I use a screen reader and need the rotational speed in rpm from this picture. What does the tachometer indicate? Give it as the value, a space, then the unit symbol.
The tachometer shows 6600 rpm
